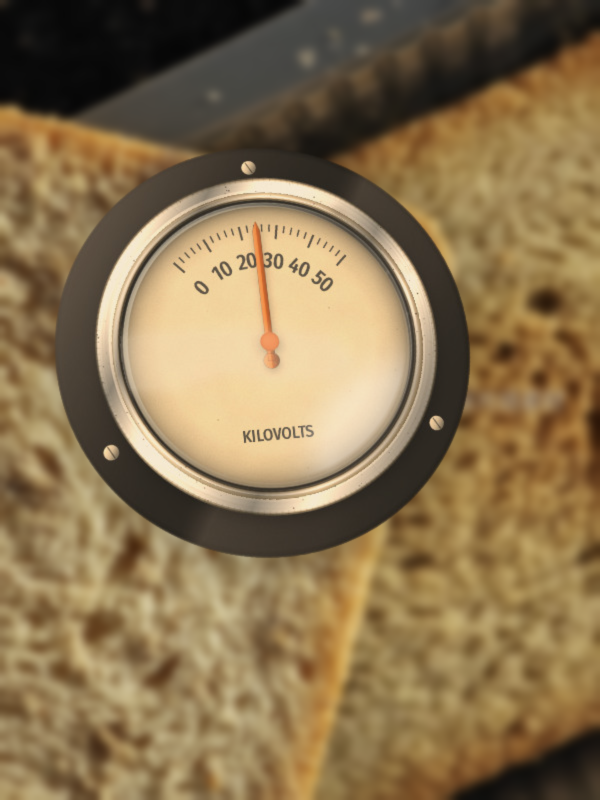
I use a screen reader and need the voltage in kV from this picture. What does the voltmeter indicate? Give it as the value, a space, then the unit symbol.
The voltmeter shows 24 kV
